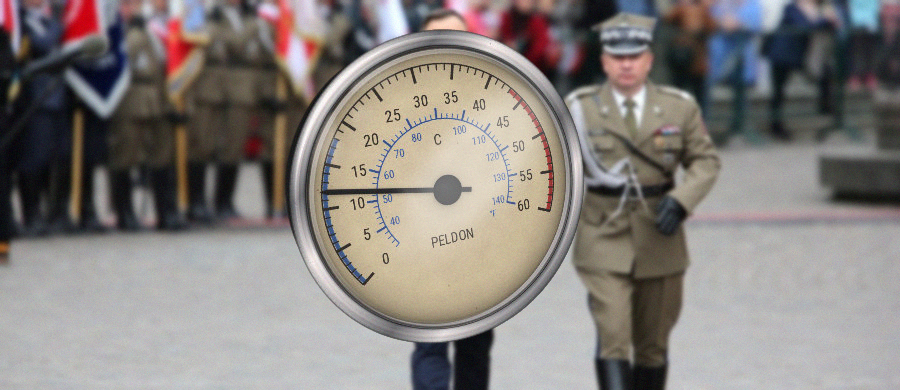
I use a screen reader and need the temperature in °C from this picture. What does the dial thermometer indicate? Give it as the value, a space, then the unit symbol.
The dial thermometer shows 12 °C
